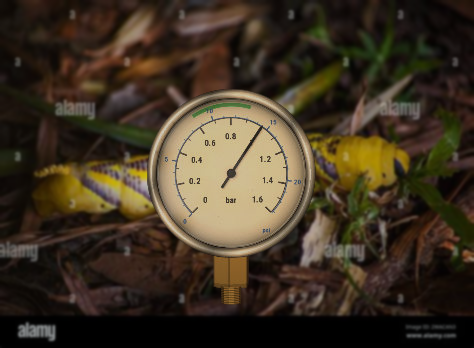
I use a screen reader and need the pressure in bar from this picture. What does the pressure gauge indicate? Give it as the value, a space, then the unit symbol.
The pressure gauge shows 1 bar
